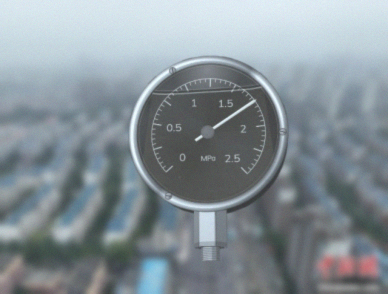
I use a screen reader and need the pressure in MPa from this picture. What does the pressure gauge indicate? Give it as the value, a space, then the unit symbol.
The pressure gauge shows 1.75 MPa
